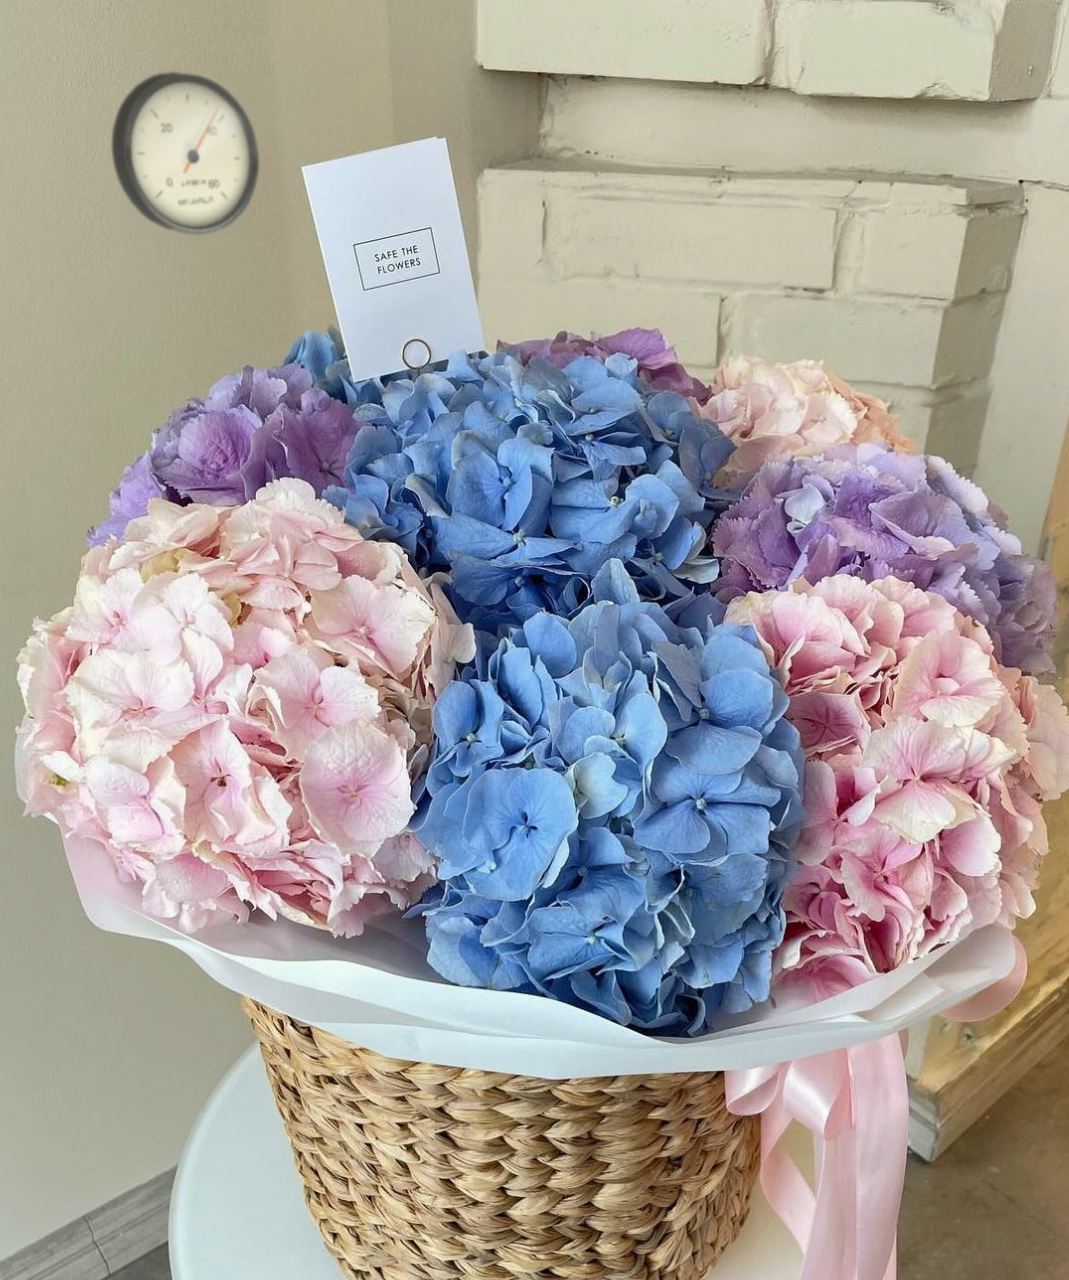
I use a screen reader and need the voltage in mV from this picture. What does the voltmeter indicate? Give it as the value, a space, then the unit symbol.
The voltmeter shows 37.5 mV
